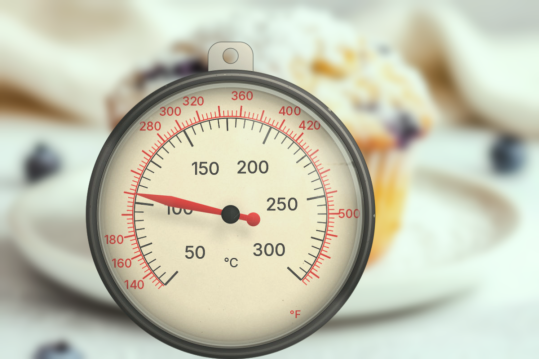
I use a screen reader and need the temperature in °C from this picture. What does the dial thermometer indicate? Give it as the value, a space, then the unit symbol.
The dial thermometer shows 105 °C
